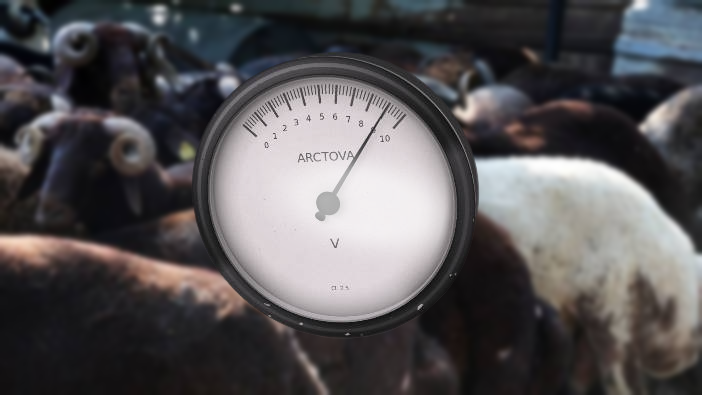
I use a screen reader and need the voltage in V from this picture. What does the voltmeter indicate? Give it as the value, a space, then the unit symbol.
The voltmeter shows 9 V
